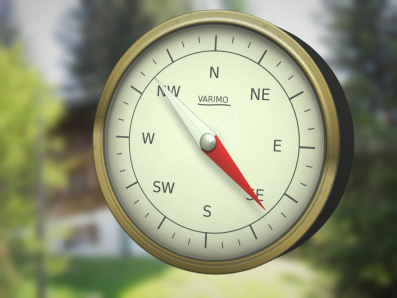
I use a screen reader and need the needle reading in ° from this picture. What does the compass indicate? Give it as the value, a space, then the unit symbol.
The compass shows 135 °
